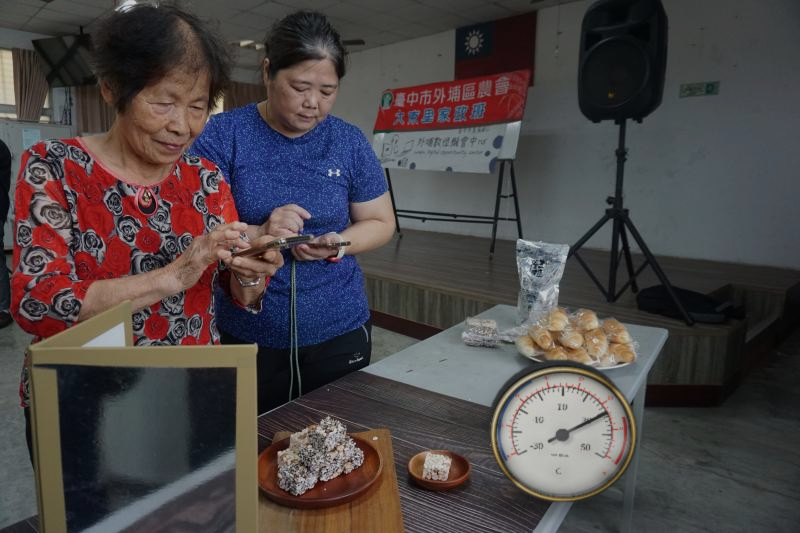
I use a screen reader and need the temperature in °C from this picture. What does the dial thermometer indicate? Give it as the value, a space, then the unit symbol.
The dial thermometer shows 30 °C
